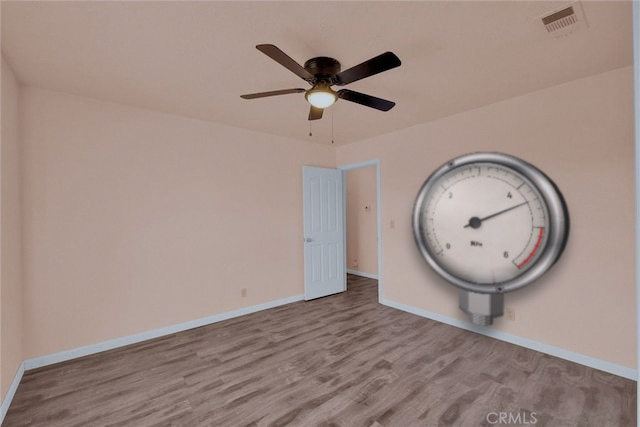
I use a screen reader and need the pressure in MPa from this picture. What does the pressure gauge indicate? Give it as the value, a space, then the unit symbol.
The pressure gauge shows 4.4 MPa
